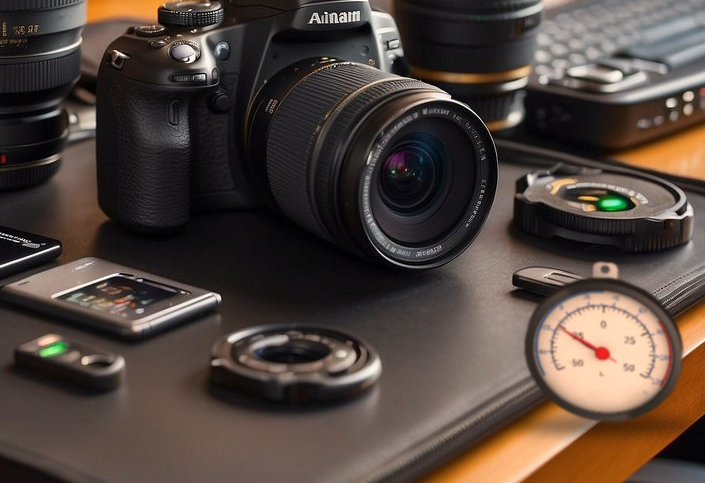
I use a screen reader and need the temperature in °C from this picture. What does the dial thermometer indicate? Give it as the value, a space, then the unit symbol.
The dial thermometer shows -25 °C
